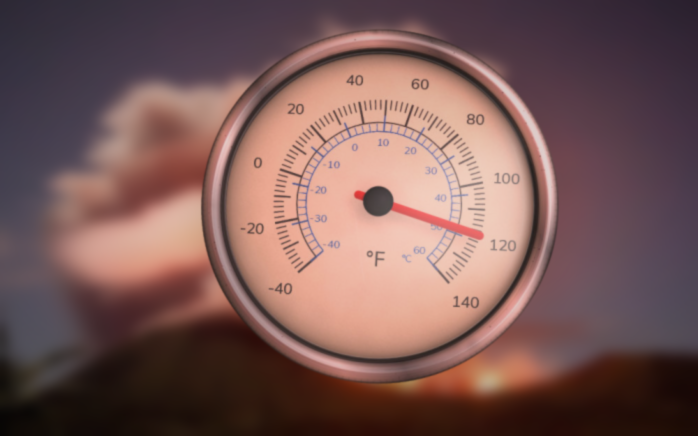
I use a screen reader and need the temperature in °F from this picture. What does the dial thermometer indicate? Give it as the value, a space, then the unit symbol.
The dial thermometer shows 120 °F
